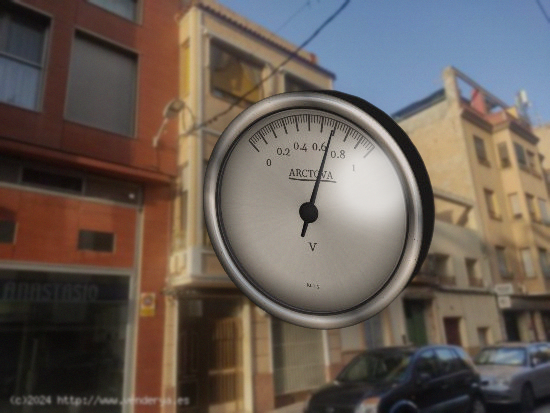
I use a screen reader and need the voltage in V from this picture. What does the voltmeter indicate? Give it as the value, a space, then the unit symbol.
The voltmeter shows 0.7 V
